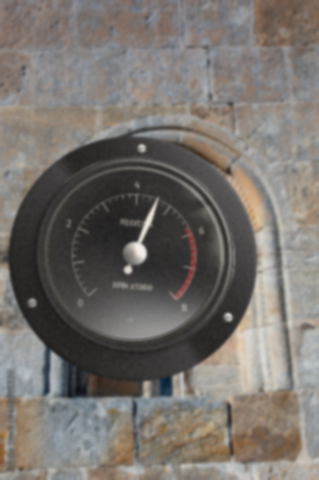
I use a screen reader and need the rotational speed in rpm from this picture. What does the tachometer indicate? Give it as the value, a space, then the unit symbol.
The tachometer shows 4600 rpm
